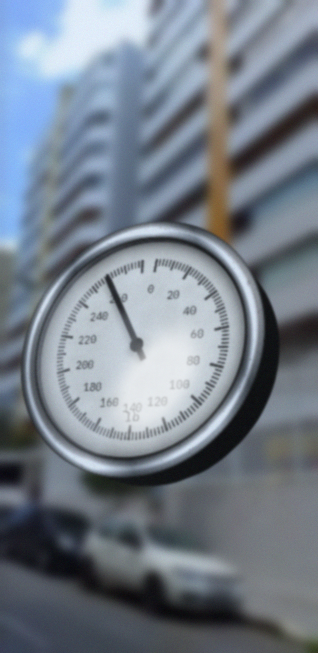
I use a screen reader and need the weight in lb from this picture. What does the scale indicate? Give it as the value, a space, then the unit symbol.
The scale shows 260 lb
